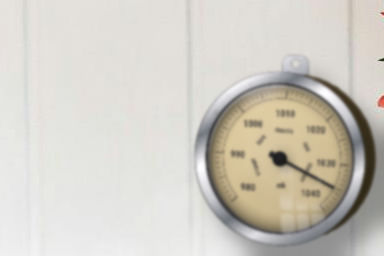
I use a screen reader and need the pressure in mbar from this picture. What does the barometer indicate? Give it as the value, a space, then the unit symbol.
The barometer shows 1035 mbar
